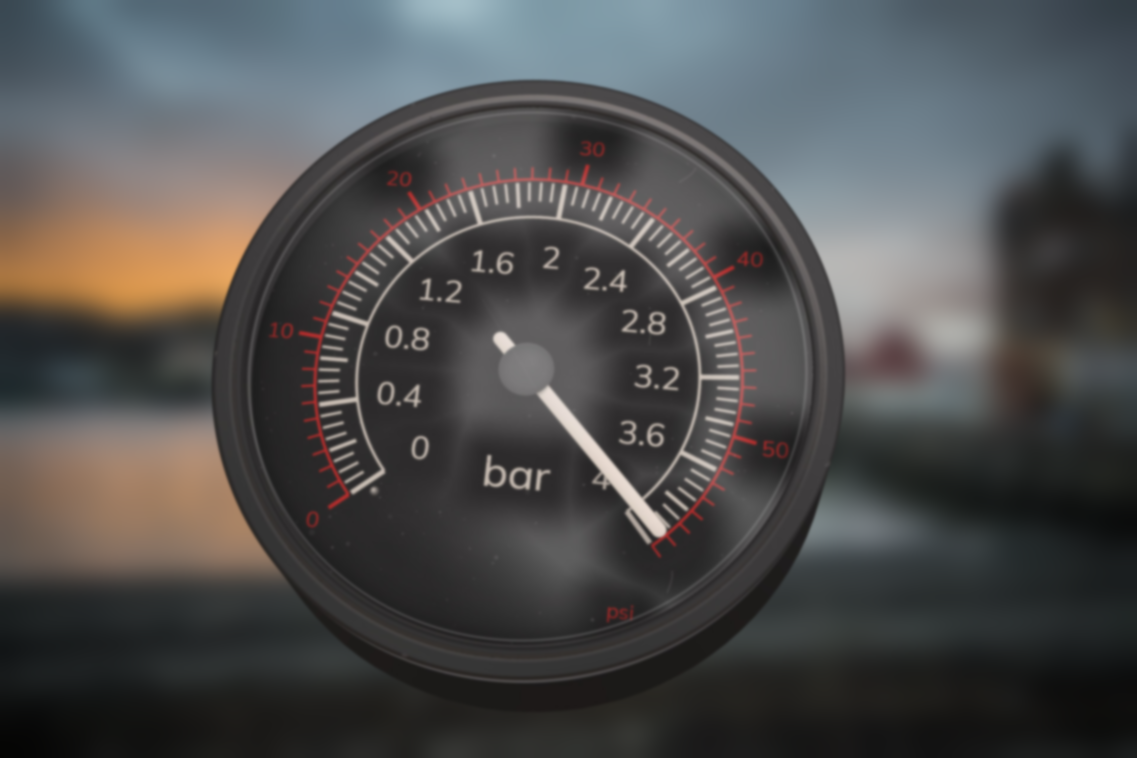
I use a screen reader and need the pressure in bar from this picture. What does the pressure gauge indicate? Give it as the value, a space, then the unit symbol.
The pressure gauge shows 3.95 bar
